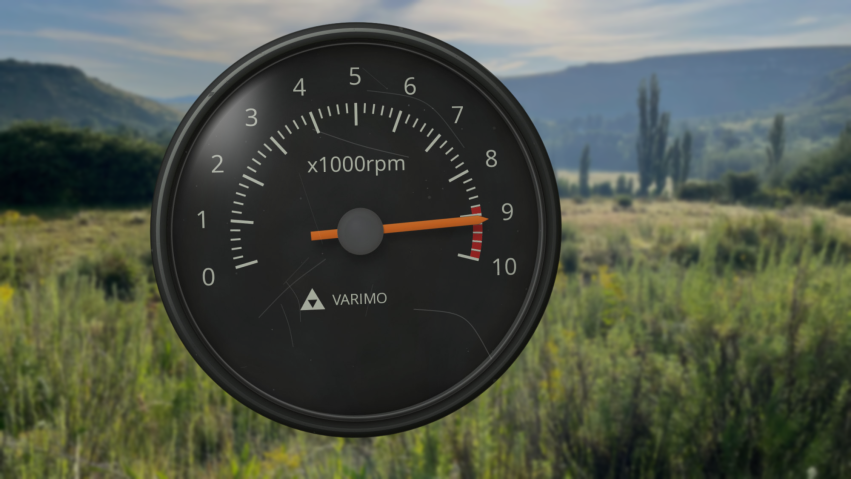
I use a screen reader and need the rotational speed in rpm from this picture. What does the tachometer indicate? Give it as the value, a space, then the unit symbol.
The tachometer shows 9100 rpm
